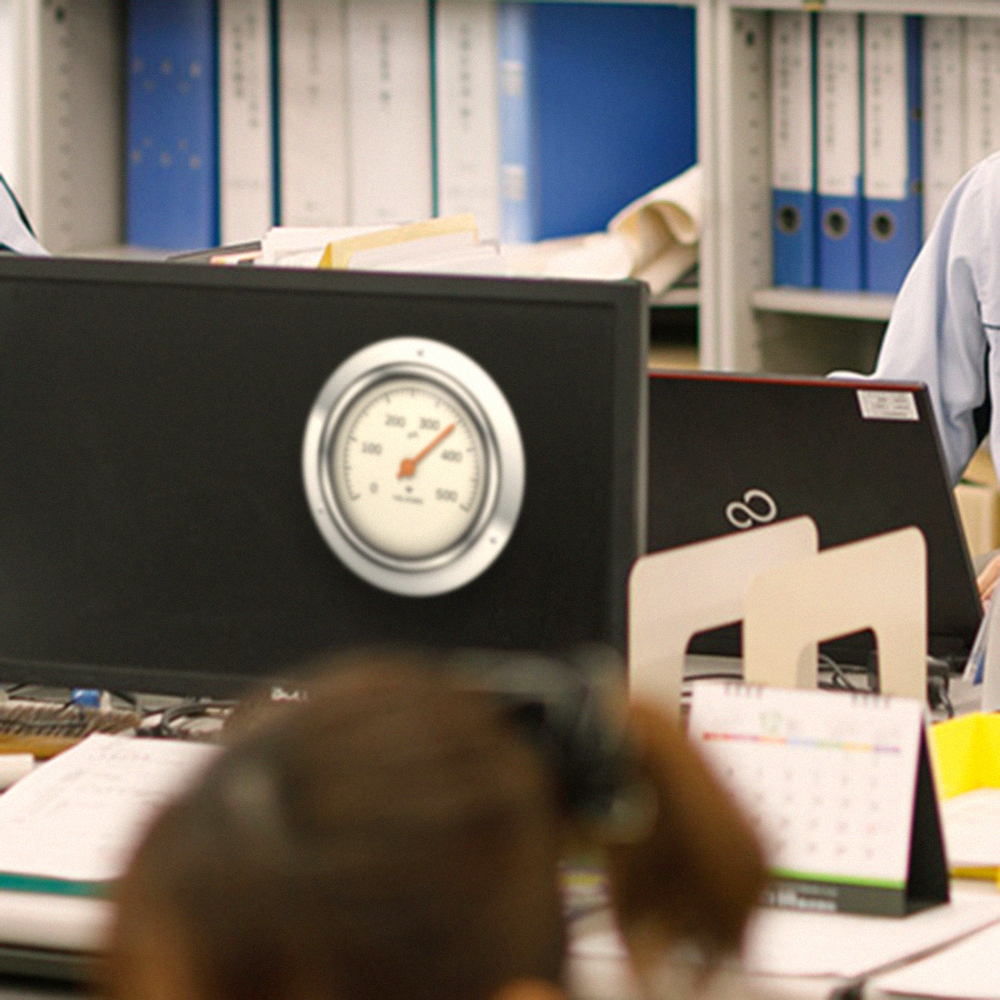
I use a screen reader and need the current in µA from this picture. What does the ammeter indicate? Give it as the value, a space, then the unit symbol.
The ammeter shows 350 µA
